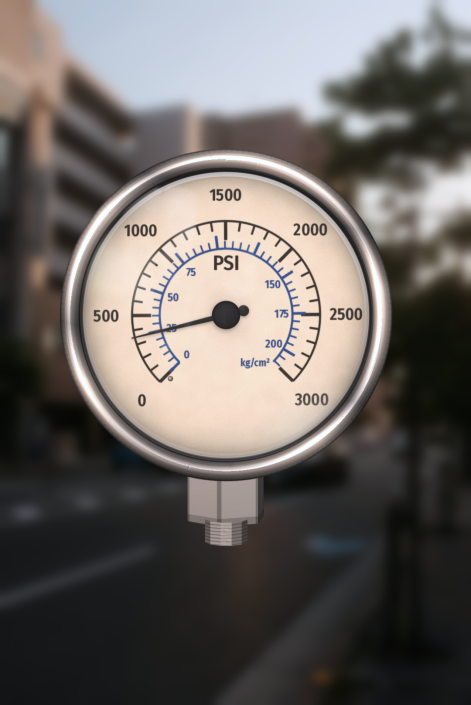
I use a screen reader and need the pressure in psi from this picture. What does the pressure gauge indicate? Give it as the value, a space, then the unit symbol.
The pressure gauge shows 350 psi
